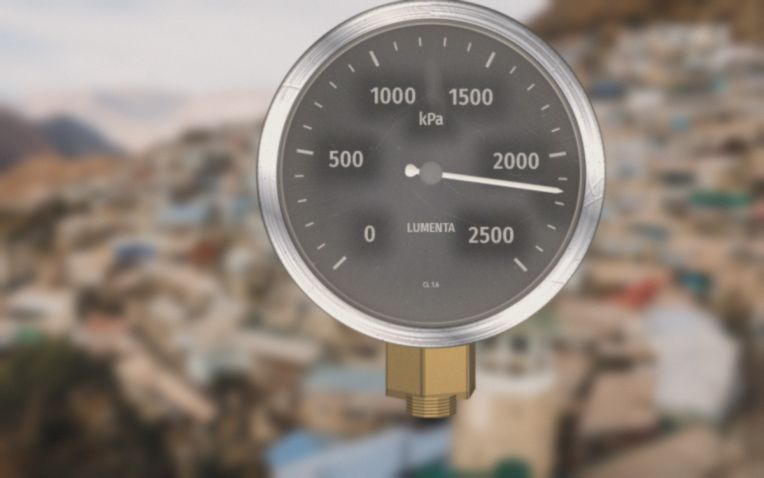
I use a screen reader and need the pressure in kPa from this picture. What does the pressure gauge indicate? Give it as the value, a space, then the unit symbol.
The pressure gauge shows 2150 kPa
